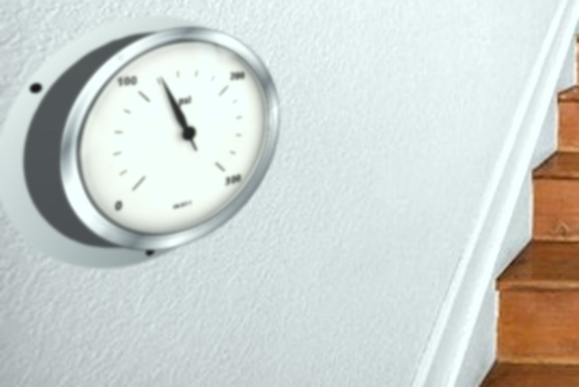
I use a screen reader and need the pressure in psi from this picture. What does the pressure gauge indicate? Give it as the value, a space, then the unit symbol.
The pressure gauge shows 120 psi
